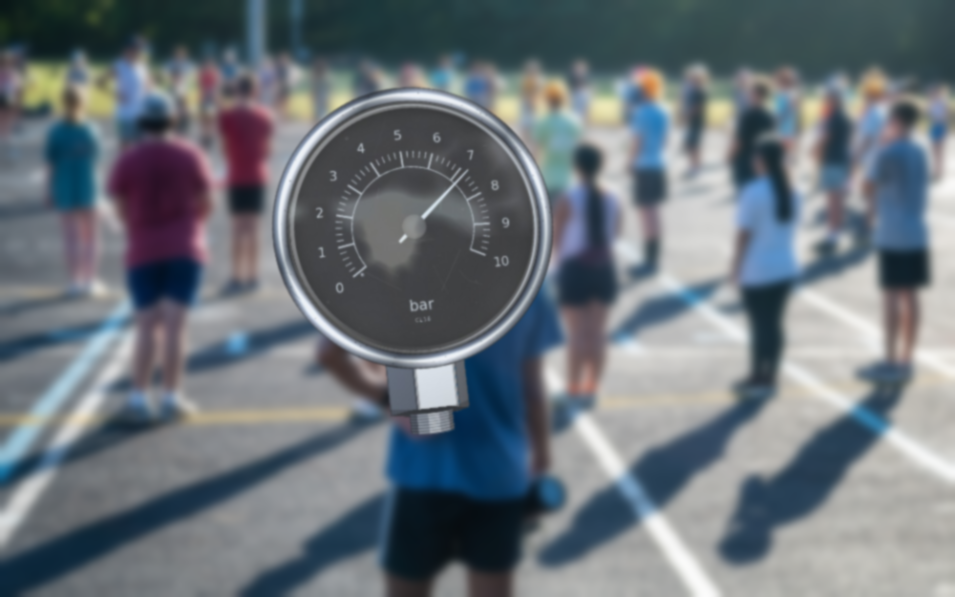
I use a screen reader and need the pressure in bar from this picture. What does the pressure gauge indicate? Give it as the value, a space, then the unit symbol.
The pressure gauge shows 7.2 bar
